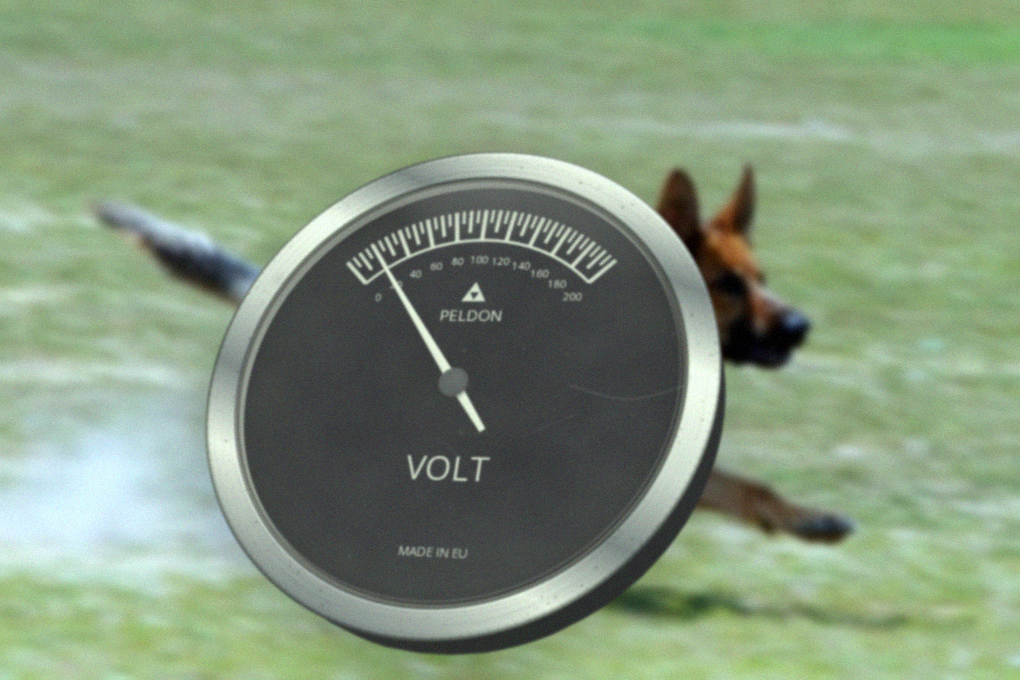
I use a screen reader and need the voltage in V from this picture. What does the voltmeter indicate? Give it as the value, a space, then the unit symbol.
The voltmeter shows 20 V
